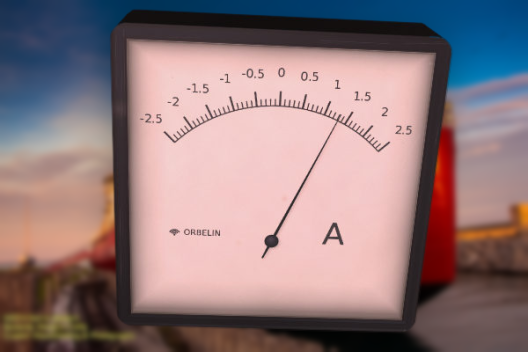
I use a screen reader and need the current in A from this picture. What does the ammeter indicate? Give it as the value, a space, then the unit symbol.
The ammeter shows 1.3 A
